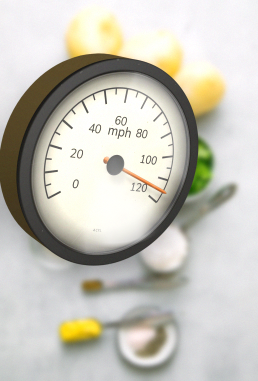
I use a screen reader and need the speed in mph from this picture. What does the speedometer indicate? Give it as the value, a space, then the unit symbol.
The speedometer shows 115 mph
